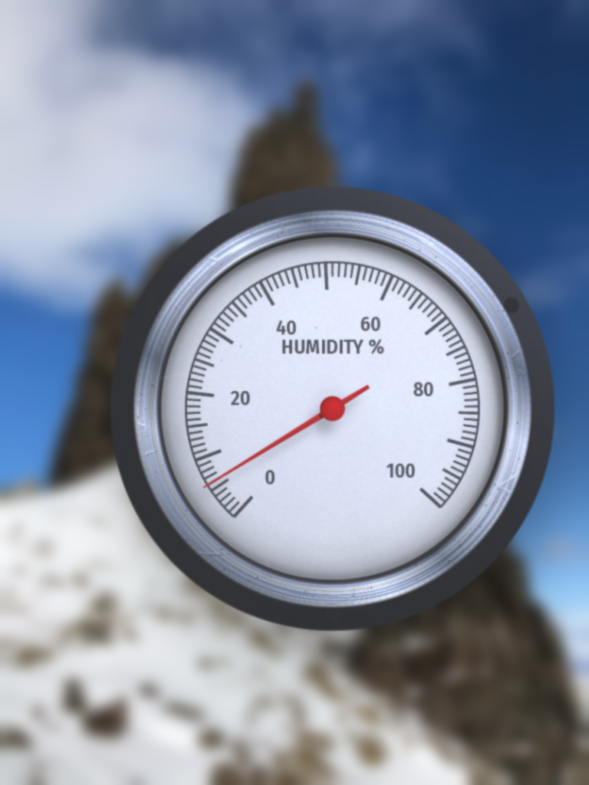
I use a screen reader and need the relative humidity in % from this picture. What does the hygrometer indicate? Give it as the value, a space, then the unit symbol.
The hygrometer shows 6 %
